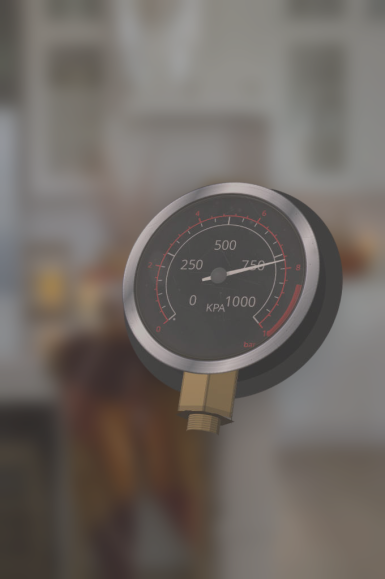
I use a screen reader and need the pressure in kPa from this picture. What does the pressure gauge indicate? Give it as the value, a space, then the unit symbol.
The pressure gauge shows 775 kPa
